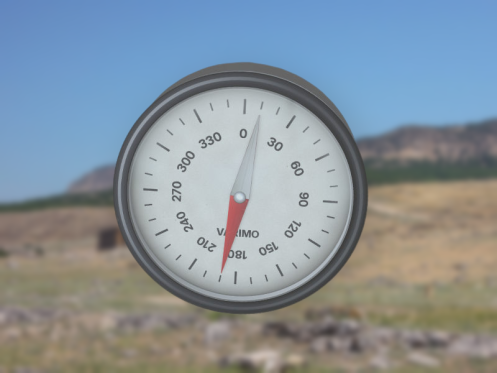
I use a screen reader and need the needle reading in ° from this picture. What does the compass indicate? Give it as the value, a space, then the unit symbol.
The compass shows 190 °
